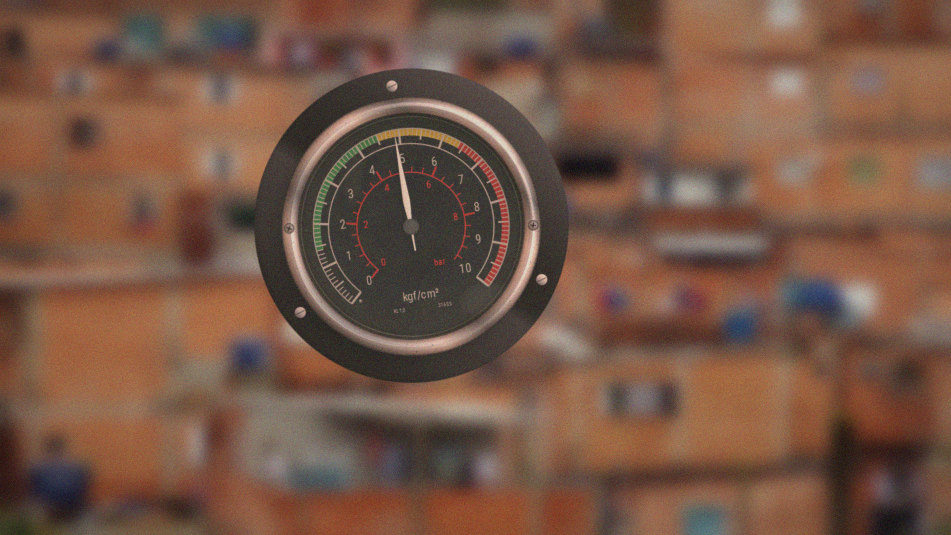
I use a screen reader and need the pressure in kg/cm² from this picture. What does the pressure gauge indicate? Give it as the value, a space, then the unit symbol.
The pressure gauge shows 4.9 kg/cm²
